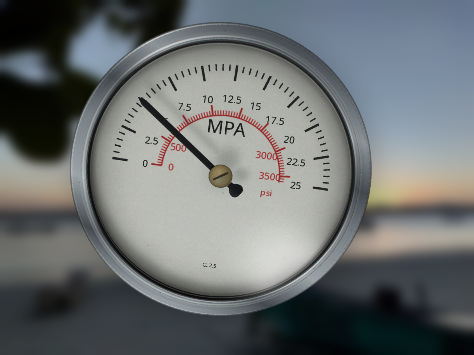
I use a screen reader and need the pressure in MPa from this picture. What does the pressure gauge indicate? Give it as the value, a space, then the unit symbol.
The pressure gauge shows 5 MPa
